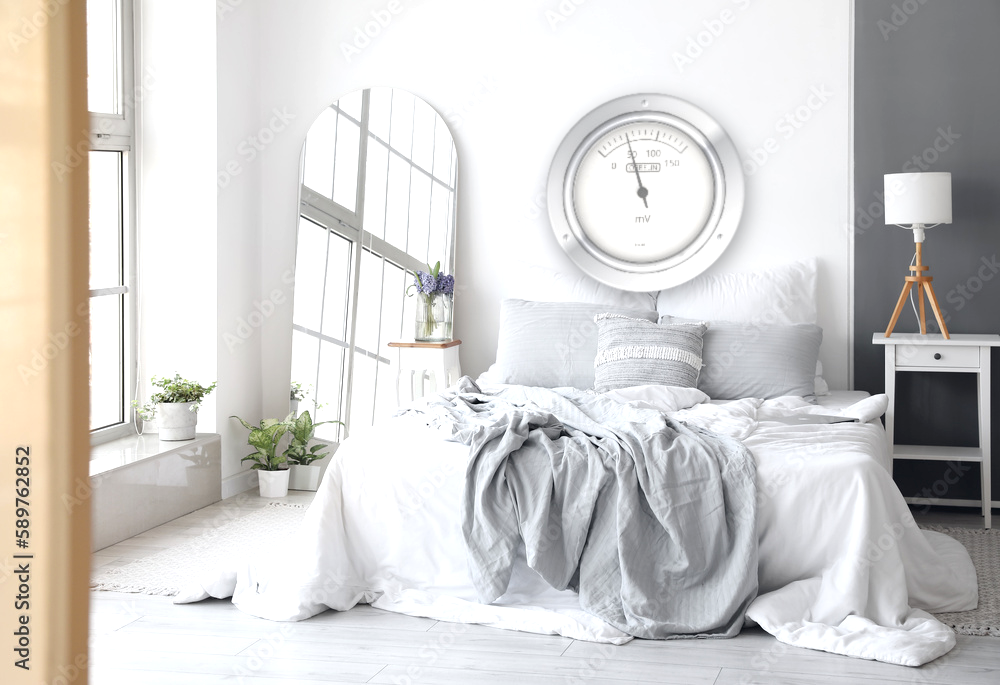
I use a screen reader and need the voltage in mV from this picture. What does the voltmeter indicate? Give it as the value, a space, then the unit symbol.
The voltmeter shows 50 mV
